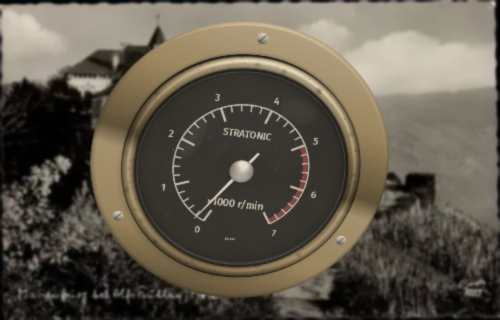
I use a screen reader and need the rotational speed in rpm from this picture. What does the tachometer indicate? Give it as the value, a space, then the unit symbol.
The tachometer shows 200 rpm
